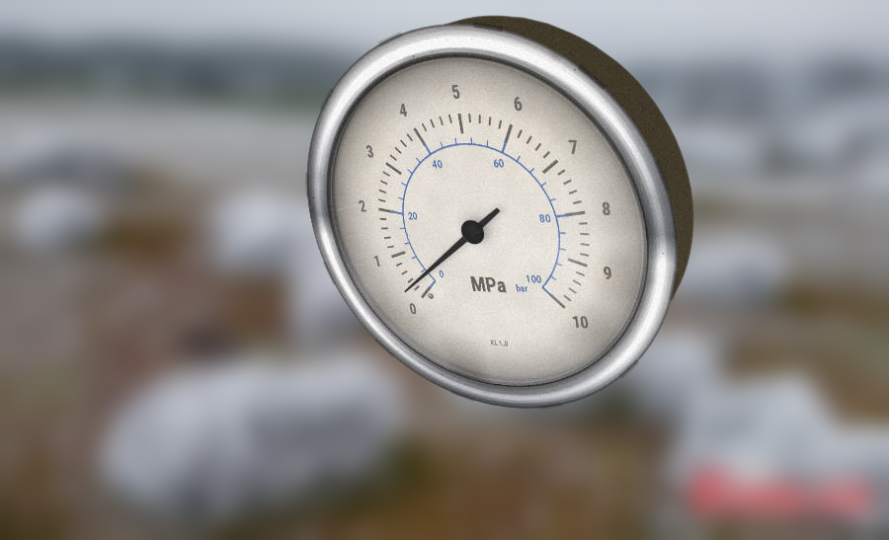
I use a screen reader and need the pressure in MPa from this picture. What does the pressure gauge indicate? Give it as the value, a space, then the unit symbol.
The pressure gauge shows 0.3 MPa
